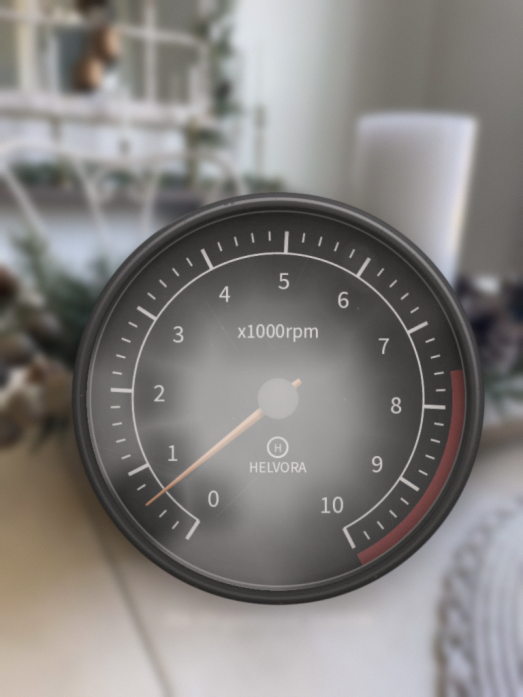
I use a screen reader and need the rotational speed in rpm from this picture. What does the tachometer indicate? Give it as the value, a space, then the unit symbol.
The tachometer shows 600 rpm
